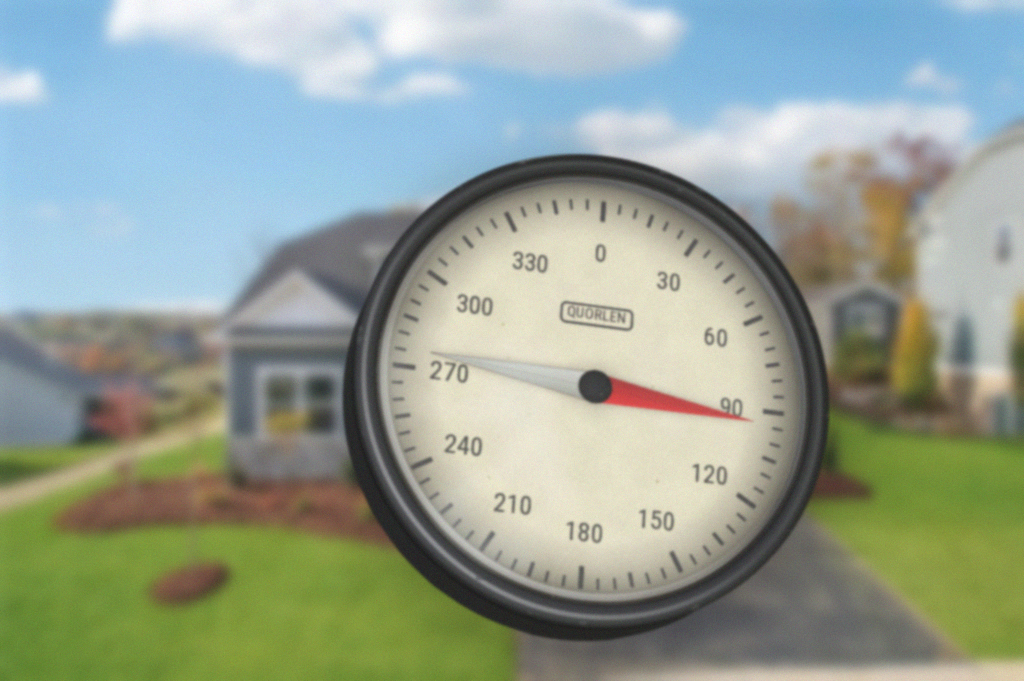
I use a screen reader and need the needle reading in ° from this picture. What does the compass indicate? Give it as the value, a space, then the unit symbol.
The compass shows 95 °
